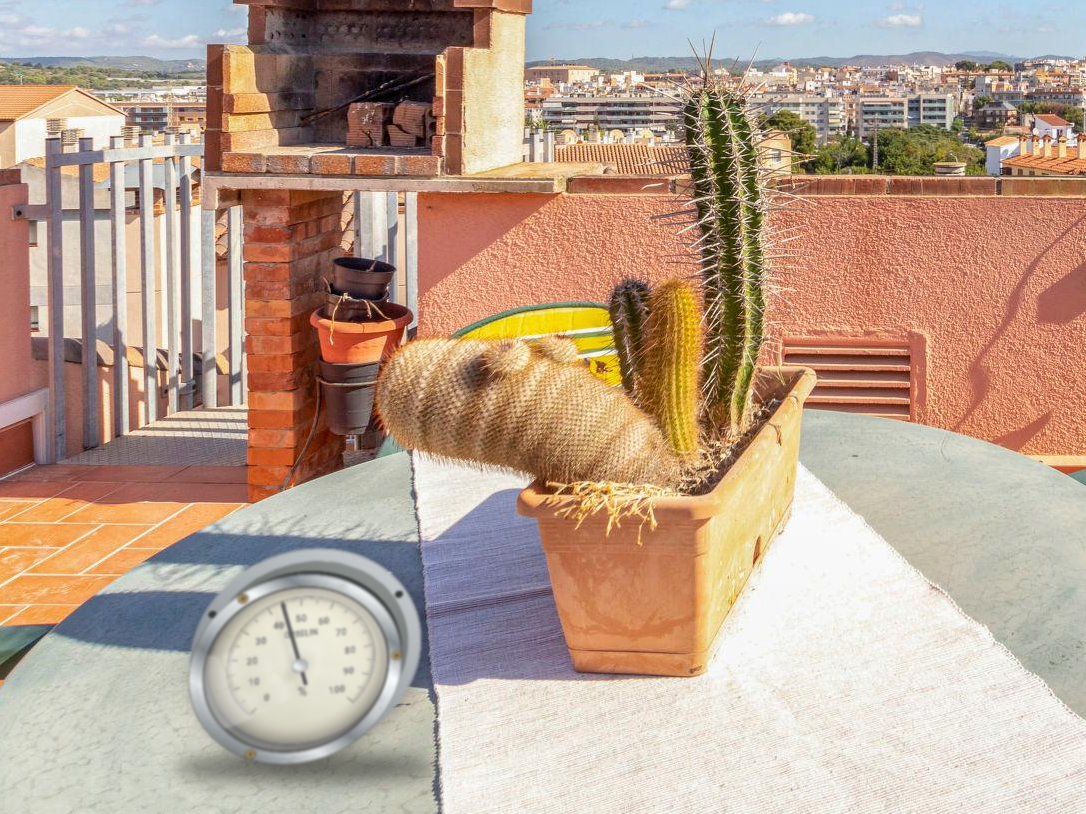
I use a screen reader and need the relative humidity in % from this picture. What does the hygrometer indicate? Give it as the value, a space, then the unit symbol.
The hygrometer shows 45 %
